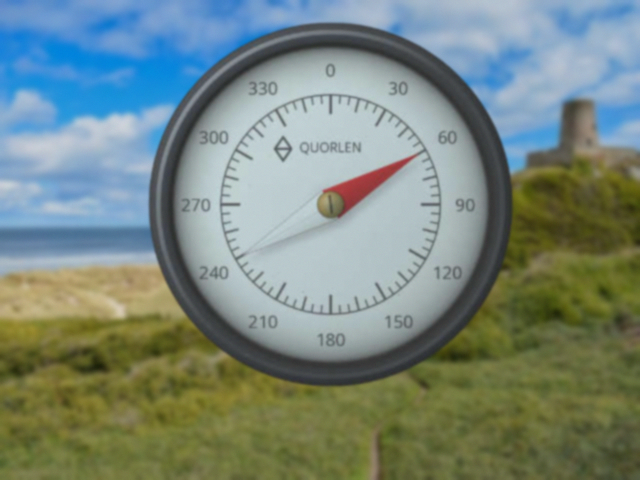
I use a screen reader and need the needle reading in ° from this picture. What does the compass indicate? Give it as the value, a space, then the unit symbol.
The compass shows 60 °
